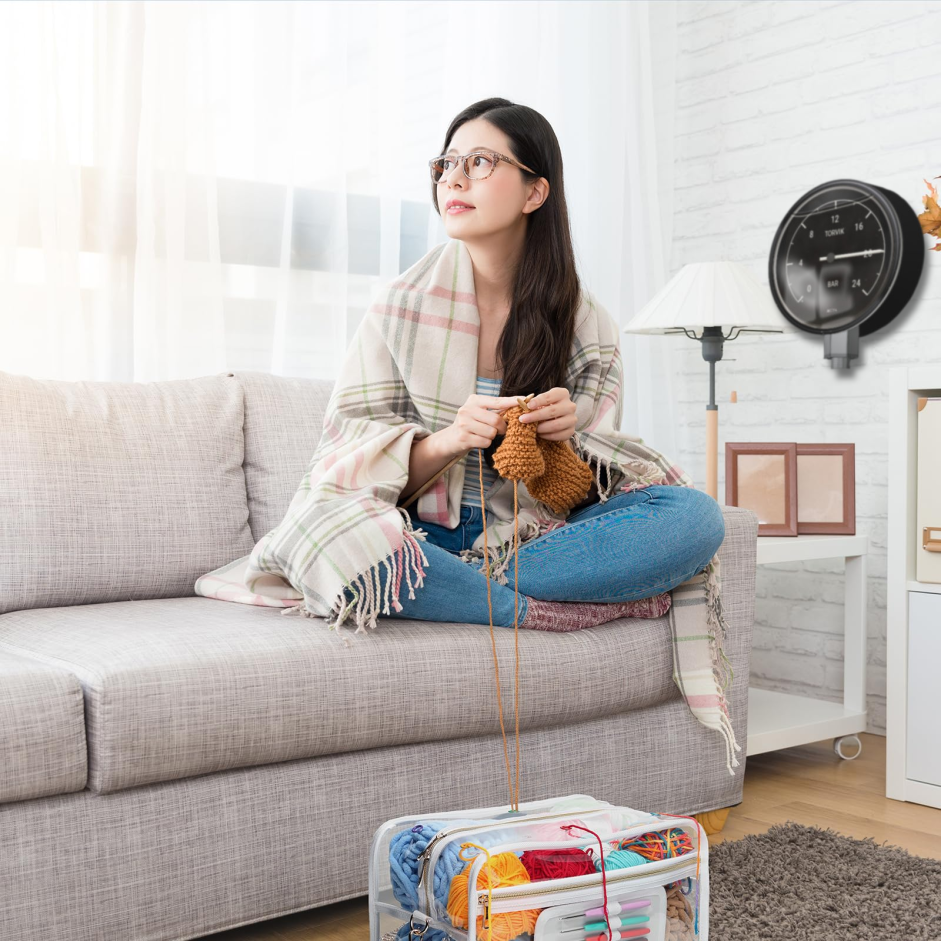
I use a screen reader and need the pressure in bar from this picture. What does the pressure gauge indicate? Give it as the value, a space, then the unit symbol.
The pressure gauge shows 20 bar
